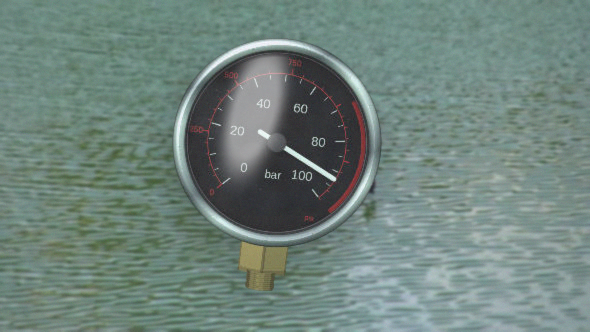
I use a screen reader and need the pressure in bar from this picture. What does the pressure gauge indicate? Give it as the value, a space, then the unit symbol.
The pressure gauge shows 92.5 bar
